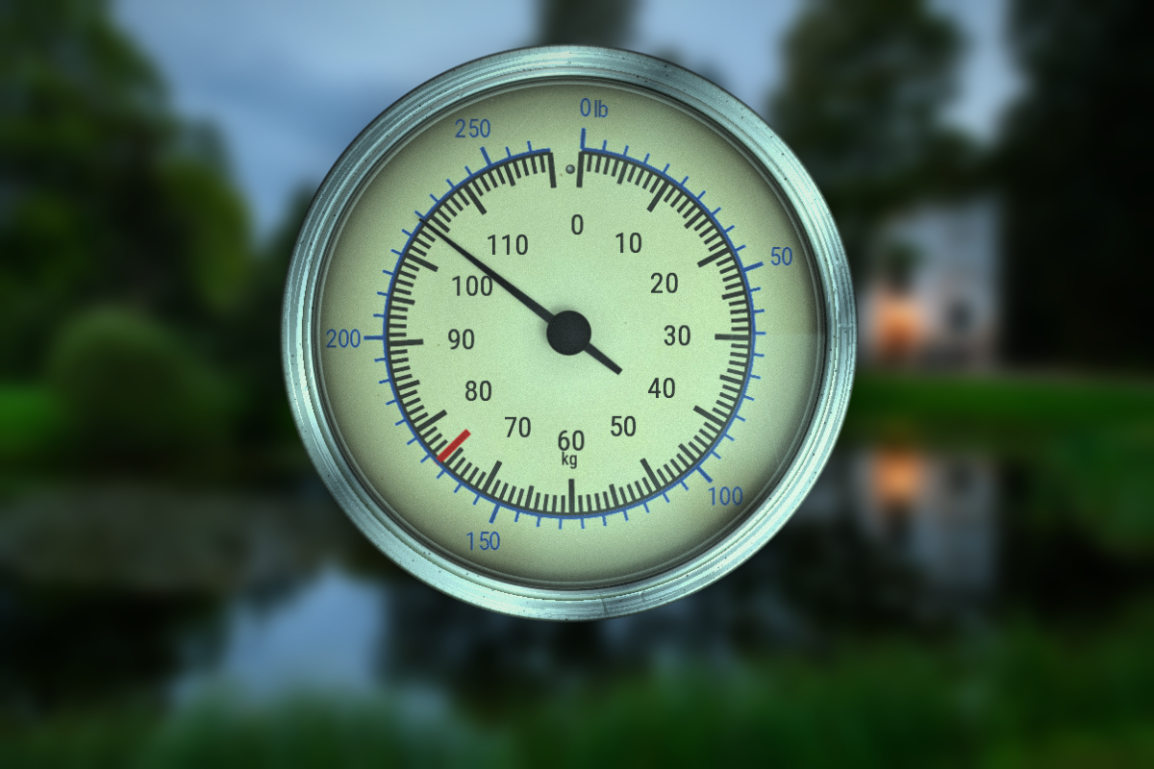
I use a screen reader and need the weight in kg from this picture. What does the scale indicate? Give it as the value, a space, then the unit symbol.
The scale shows 104 kg
